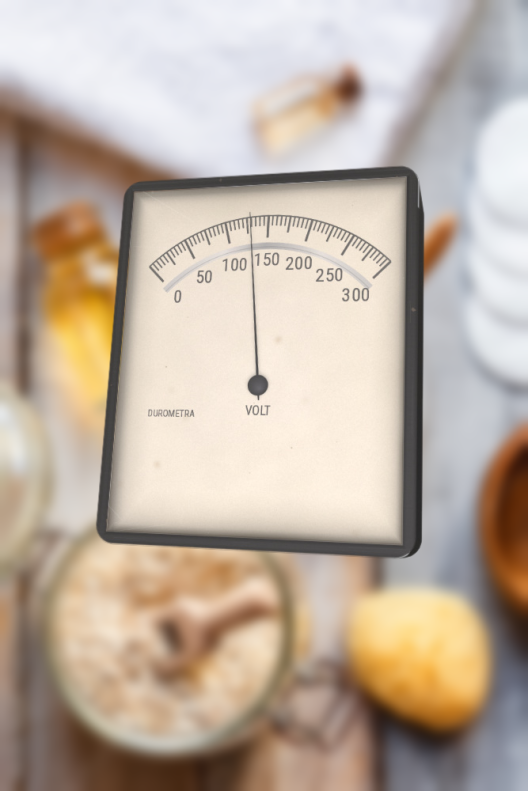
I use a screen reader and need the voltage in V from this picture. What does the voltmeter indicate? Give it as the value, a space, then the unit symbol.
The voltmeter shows 130 V
